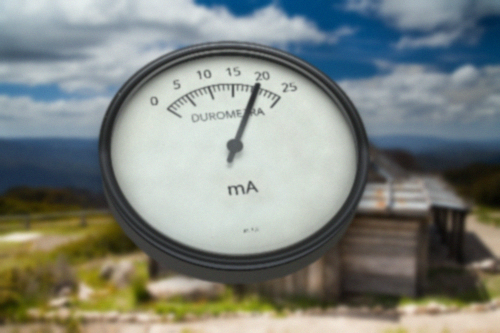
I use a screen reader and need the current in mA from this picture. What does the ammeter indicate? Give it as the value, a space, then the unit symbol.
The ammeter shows 20 mA
